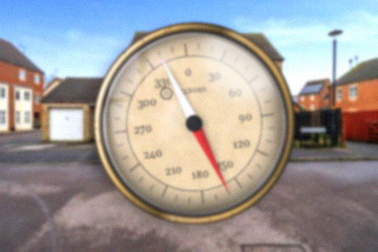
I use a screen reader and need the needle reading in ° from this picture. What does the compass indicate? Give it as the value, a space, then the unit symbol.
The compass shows 160 °
